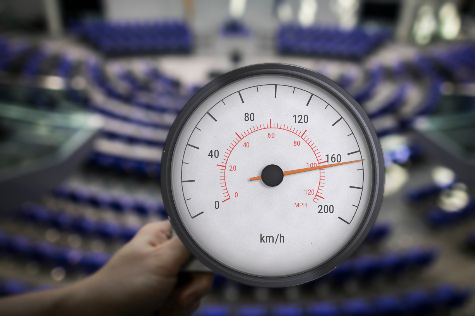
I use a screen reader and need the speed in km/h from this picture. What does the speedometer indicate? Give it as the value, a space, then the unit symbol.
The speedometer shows 165 km/h
